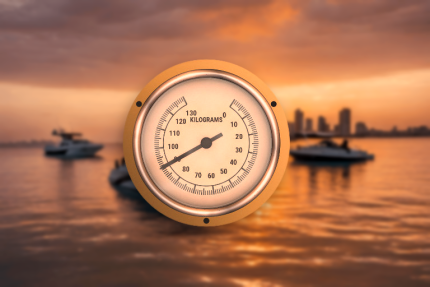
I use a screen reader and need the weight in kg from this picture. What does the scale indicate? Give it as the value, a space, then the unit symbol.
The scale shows 90 kg
